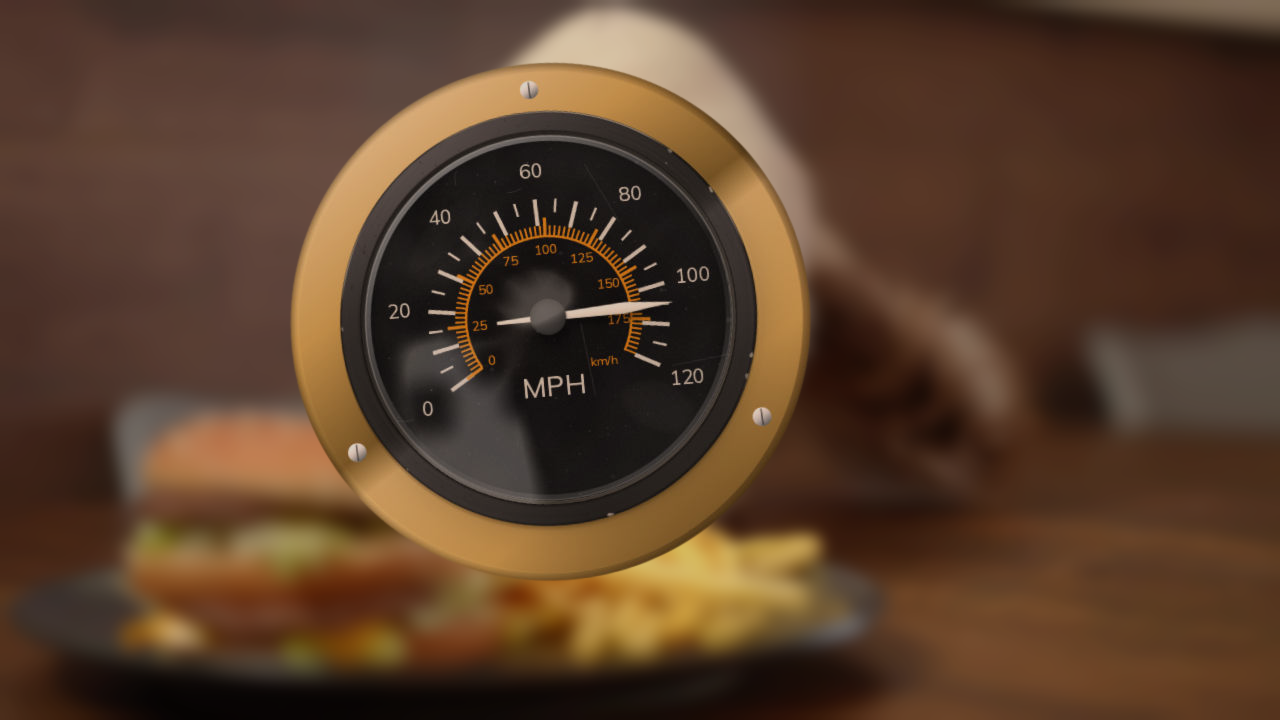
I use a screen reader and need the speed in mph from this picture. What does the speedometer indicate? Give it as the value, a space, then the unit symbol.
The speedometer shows 105 mph
